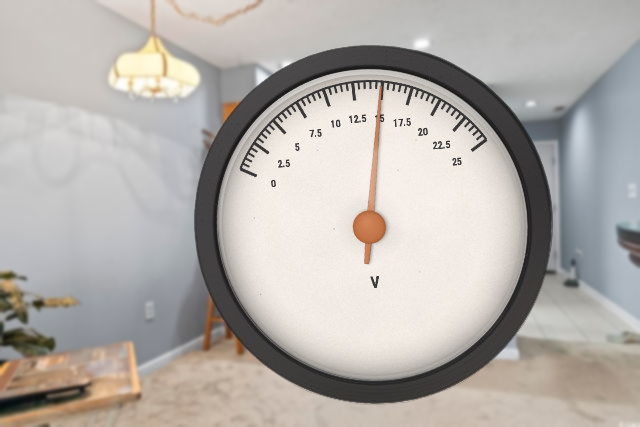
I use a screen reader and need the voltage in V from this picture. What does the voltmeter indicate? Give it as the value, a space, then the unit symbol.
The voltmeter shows 15 V
